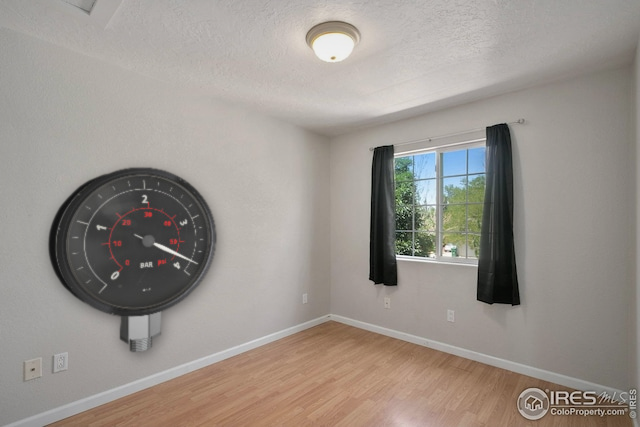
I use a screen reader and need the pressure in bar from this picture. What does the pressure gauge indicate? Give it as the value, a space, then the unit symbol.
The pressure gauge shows 3.8 bar
